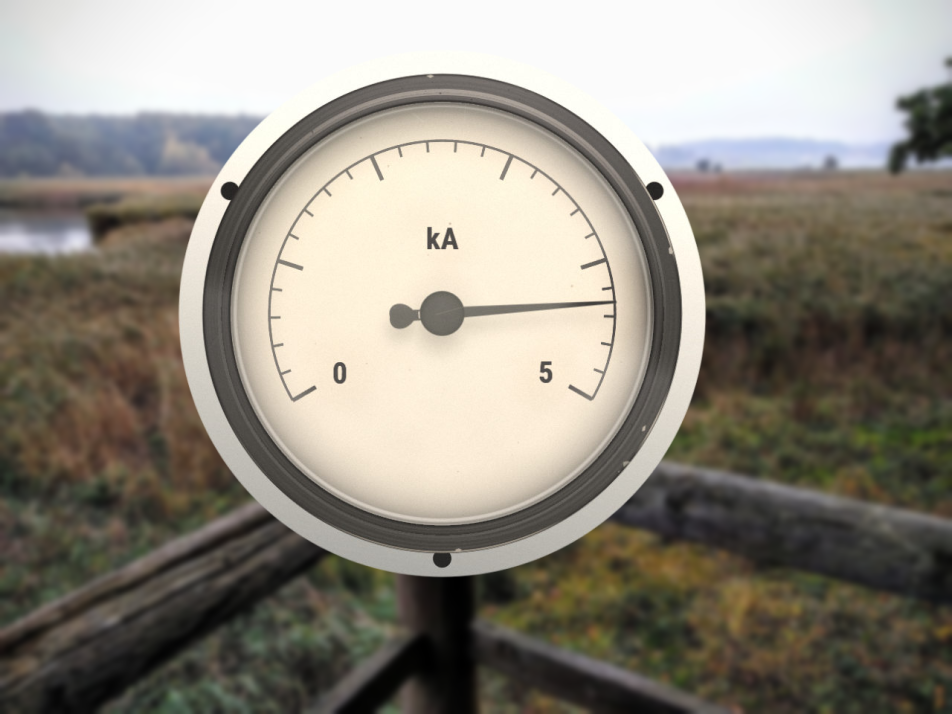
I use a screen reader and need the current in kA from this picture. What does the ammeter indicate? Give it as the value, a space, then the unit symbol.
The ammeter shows 4.3 kA
